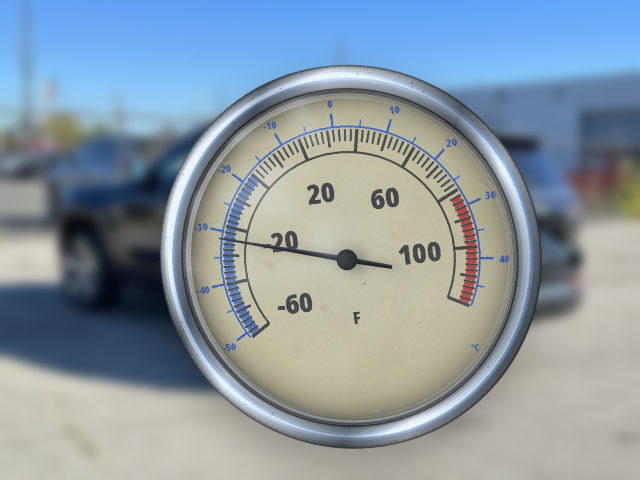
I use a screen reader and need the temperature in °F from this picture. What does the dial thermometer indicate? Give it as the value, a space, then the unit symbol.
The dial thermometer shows -24 °F
